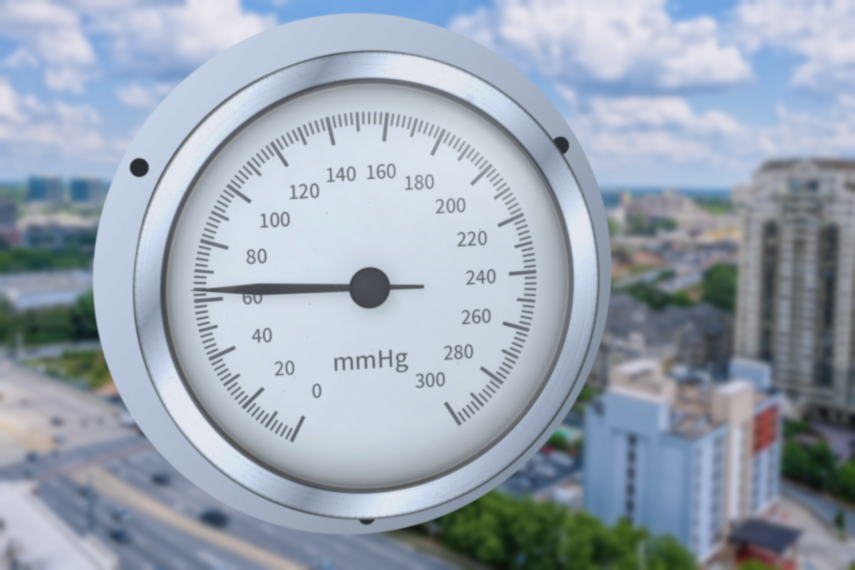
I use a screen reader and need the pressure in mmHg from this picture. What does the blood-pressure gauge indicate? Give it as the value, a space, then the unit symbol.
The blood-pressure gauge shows 64 mmHg
